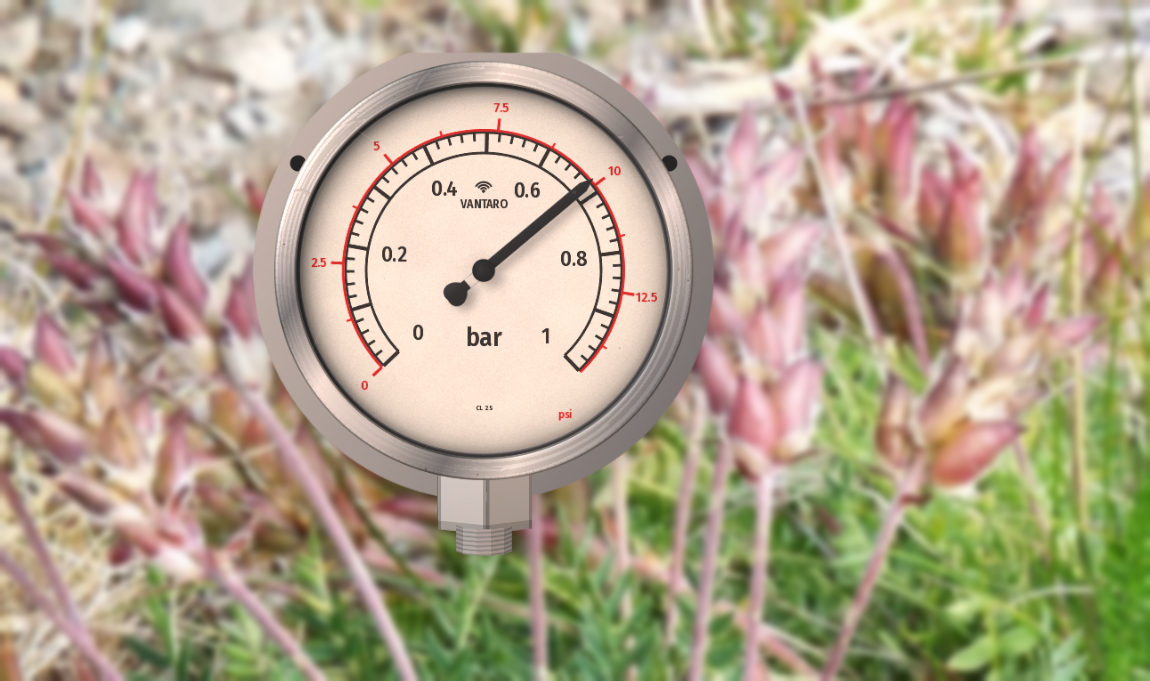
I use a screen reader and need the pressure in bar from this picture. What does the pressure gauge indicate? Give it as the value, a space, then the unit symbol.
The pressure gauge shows 0.68 bar
